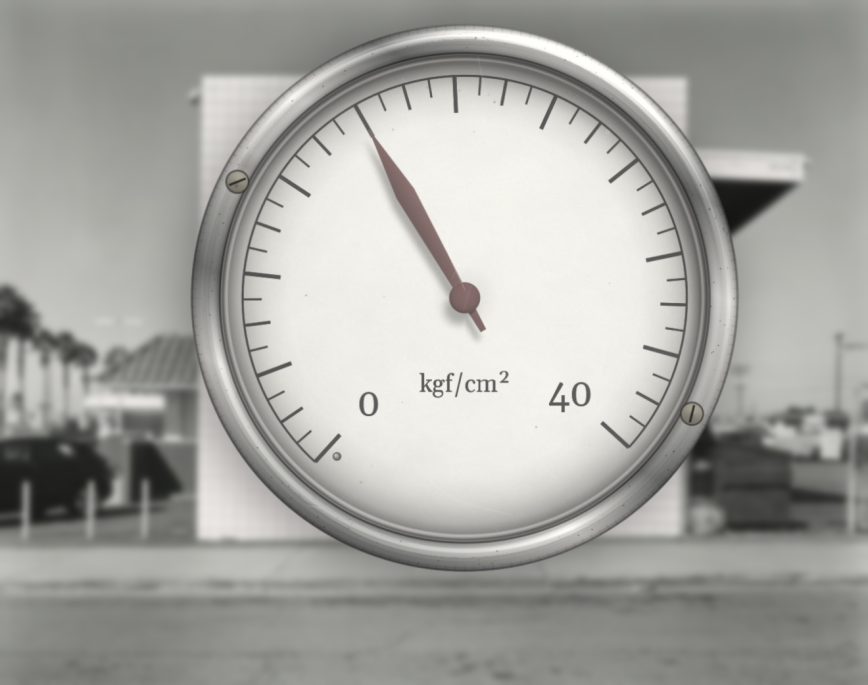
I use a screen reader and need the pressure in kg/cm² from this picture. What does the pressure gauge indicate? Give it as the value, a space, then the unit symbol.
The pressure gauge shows 16 kg/cm²
